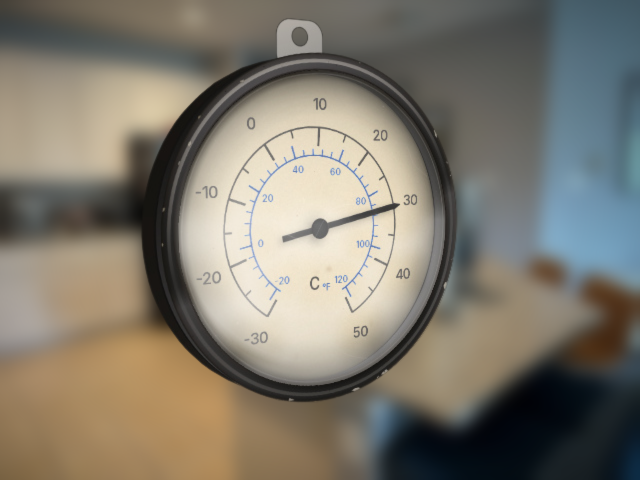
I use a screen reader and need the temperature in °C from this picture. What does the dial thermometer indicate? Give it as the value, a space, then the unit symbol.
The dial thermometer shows 30 °C
